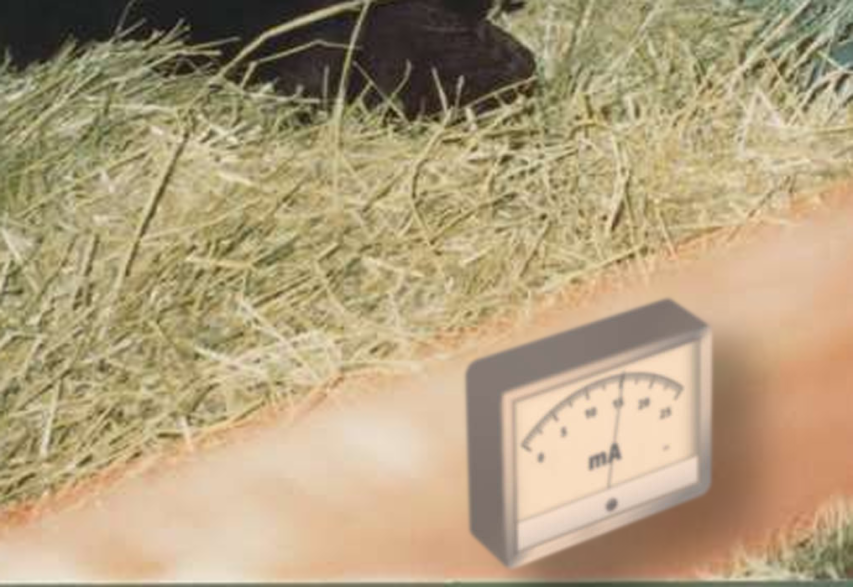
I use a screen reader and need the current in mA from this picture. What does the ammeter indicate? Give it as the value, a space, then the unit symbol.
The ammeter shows 15 mA
